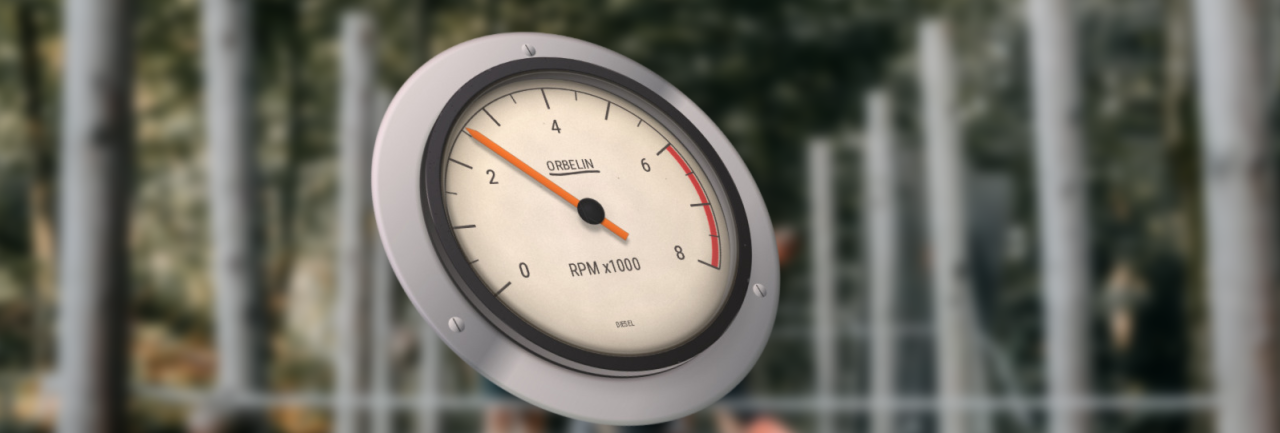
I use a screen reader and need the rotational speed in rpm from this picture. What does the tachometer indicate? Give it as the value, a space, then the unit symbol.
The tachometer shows 2500 rpm
